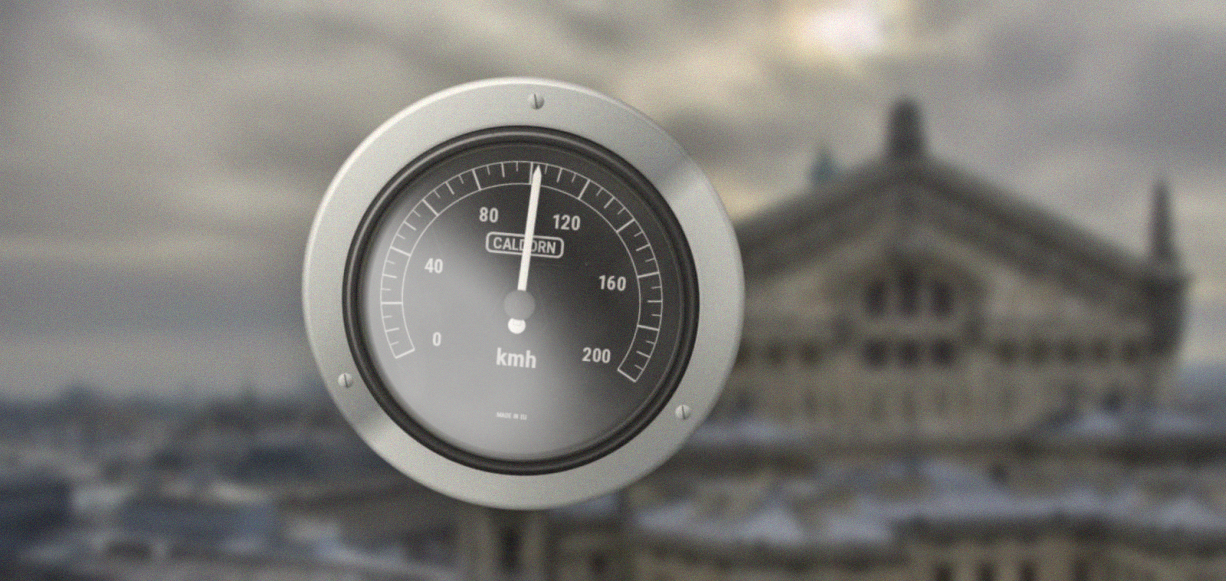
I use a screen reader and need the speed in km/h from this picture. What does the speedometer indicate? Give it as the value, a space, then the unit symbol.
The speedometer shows 102.5 km/h
